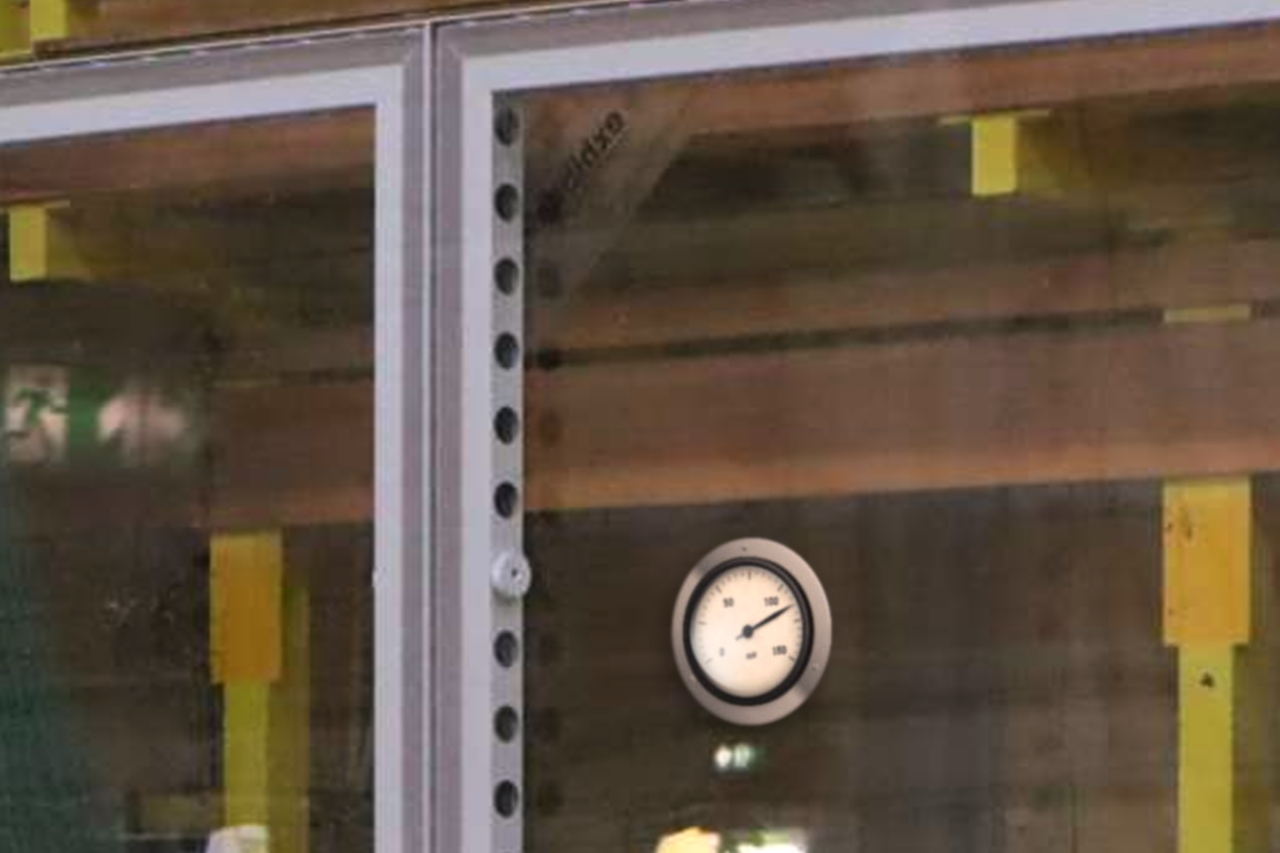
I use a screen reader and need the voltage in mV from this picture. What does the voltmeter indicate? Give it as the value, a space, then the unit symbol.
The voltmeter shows 115 mV
